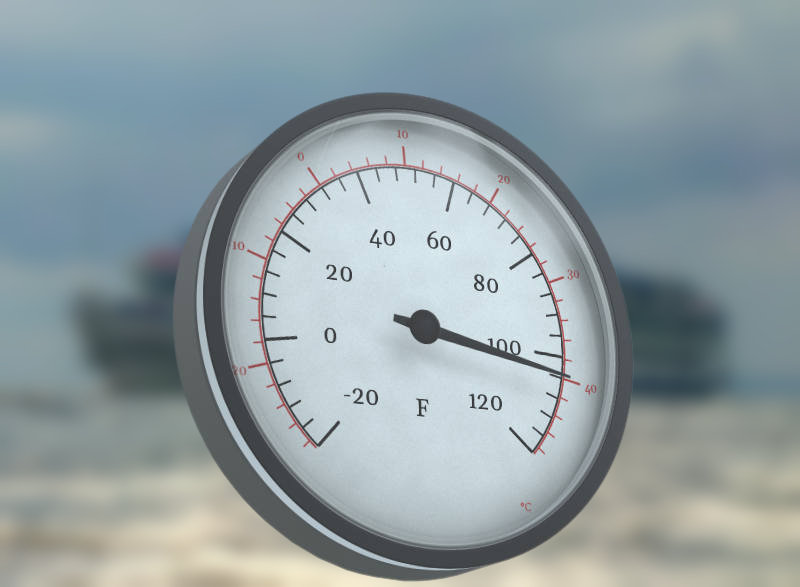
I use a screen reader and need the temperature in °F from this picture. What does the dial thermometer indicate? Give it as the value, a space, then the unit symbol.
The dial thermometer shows 104 °F
